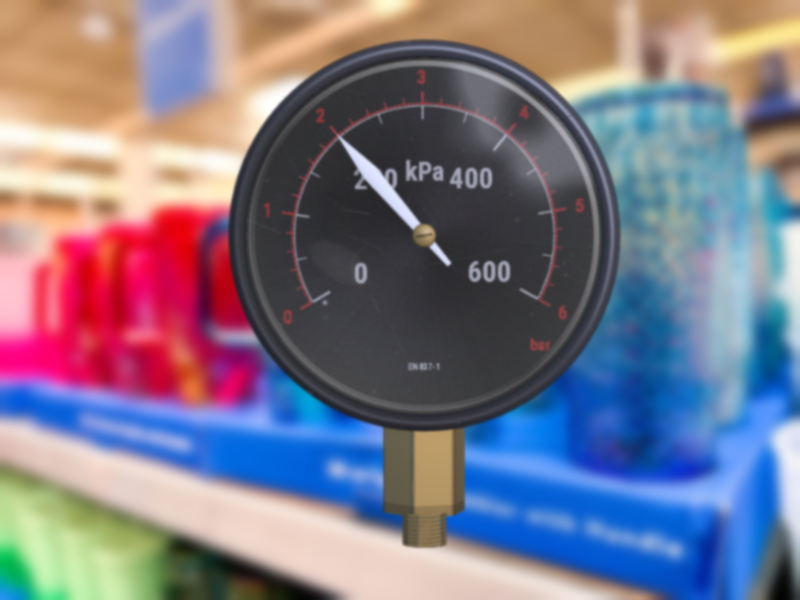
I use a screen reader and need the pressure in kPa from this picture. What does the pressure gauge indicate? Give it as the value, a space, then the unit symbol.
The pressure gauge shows 200 kPa
